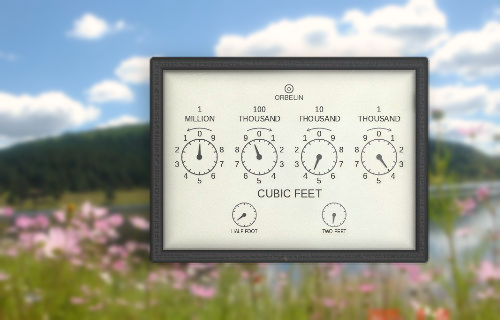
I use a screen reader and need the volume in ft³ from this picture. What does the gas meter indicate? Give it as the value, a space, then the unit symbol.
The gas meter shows 994400 ft³
